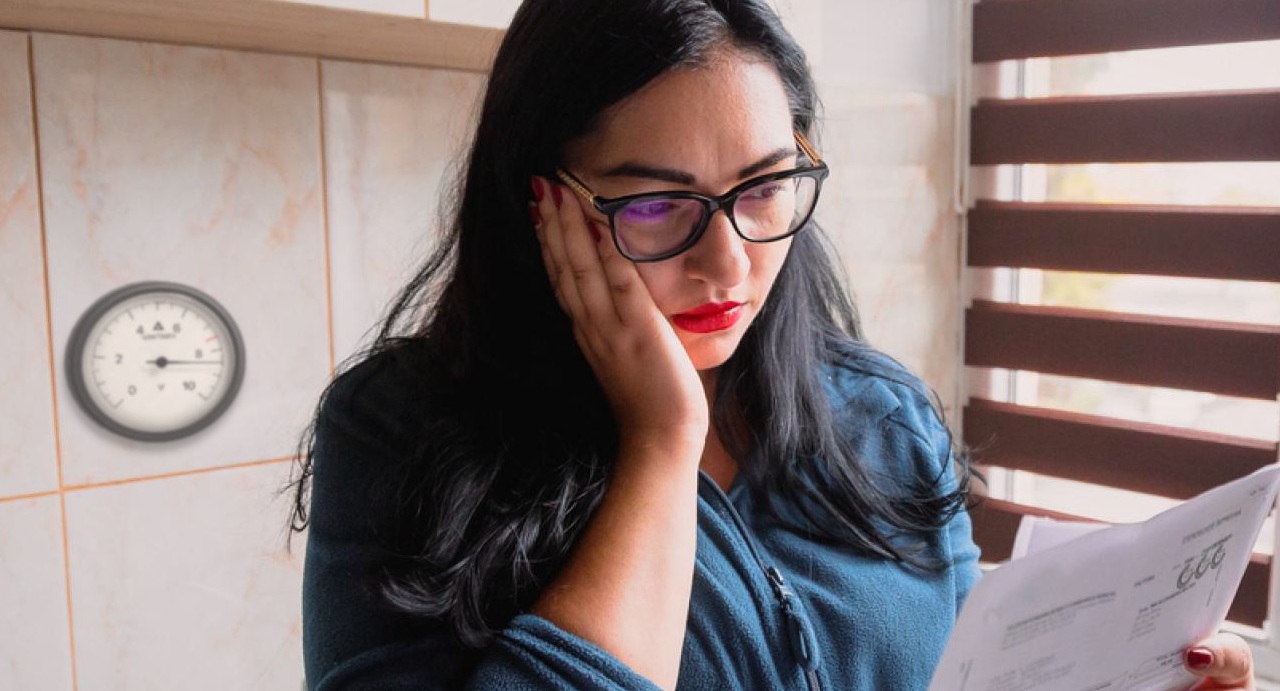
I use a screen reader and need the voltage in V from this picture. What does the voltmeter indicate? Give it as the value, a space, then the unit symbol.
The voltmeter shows 8.5 V
